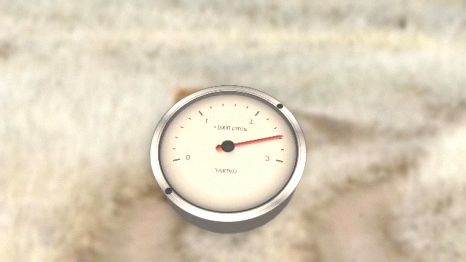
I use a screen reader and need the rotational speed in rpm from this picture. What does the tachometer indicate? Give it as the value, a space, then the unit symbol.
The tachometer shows 2600 rpm
